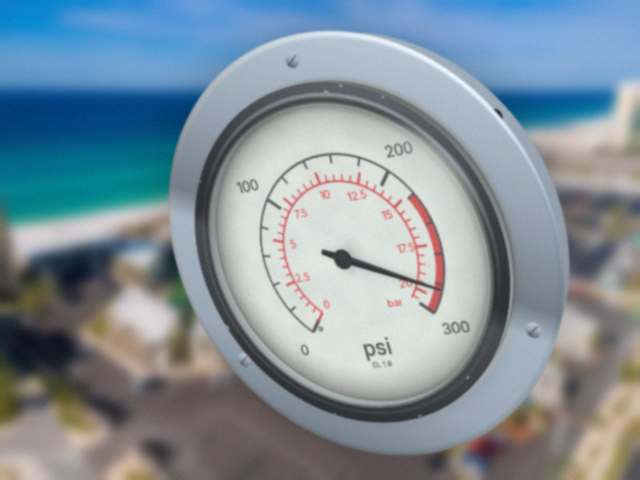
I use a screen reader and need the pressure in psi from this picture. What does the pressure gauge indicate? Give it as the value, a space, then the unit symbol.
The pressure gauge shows 280 psi
